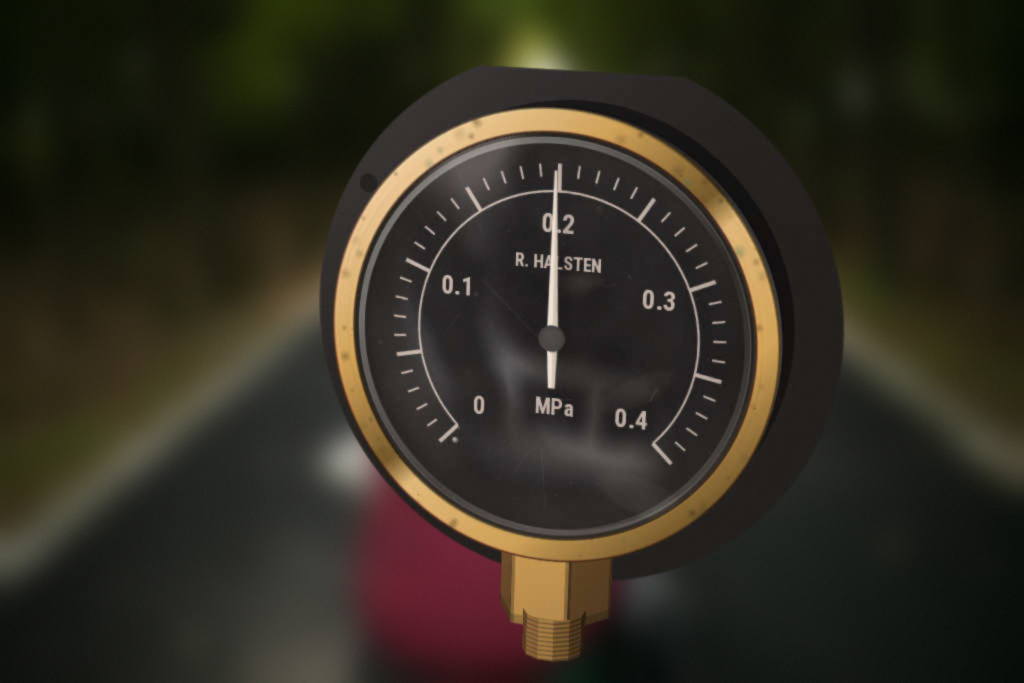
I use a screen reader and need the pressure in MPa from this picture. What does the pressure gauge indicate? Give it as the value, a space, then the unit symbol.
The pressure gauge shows 0.2 MPa
